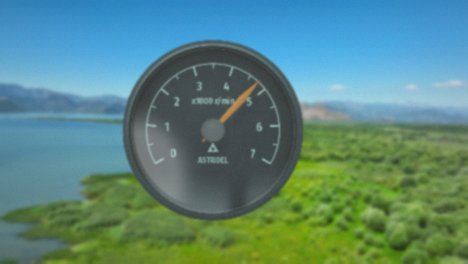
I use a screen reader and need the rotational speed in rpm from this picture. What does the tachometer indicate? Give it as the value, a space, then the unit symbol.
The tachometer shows 4750 rpm
